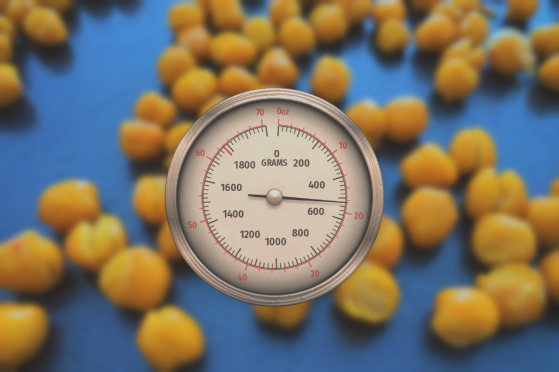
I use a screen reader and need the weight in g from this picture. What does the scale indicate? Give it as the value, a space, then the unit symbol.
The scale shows 520 g
